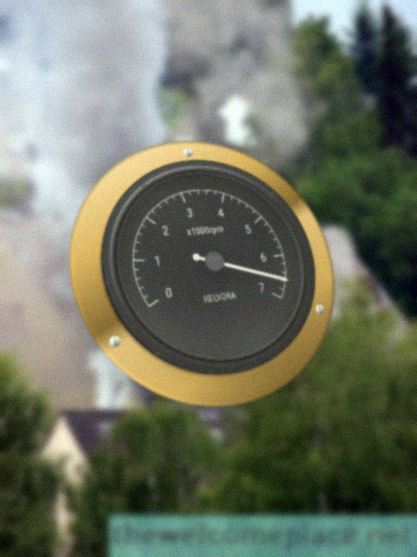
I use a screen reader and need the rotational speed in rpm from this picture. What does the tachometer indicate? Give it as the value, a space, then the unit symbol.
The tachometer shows 6600 rpm
